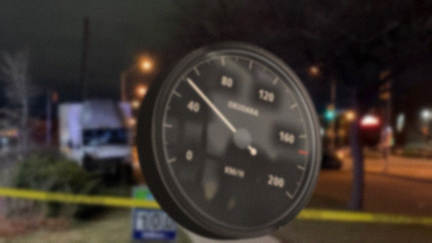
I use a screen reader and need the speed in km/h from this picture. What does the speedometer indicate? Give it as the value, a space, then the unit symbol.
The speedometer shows 50 km/h
